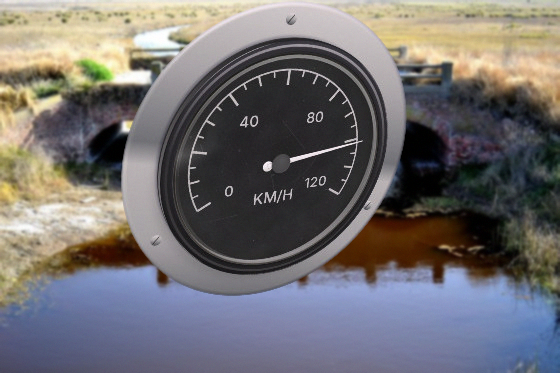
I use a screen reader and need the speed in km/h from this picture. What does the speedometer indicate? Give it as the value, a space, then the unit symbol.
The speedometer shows 100 km/h
